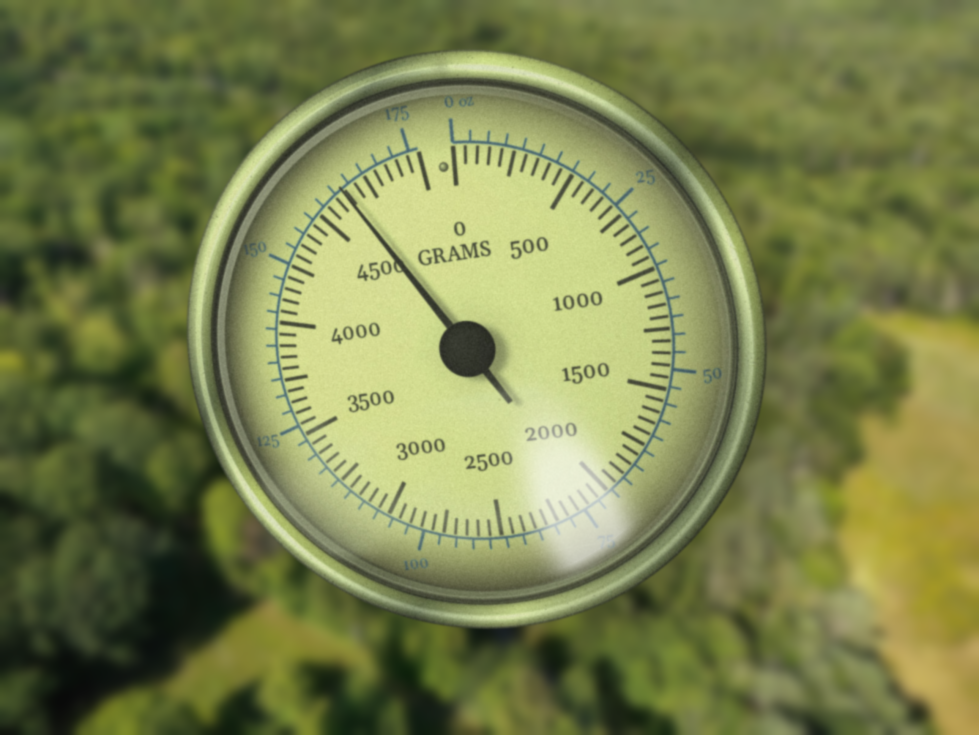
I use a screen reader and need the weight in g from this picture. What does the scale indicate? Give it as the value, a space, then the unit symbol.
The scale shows 4650 g
